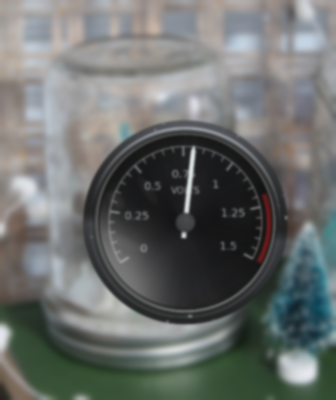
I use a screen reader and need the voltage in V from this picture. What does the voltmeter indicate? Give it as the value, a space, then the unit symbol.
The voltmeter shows 0.8 V
